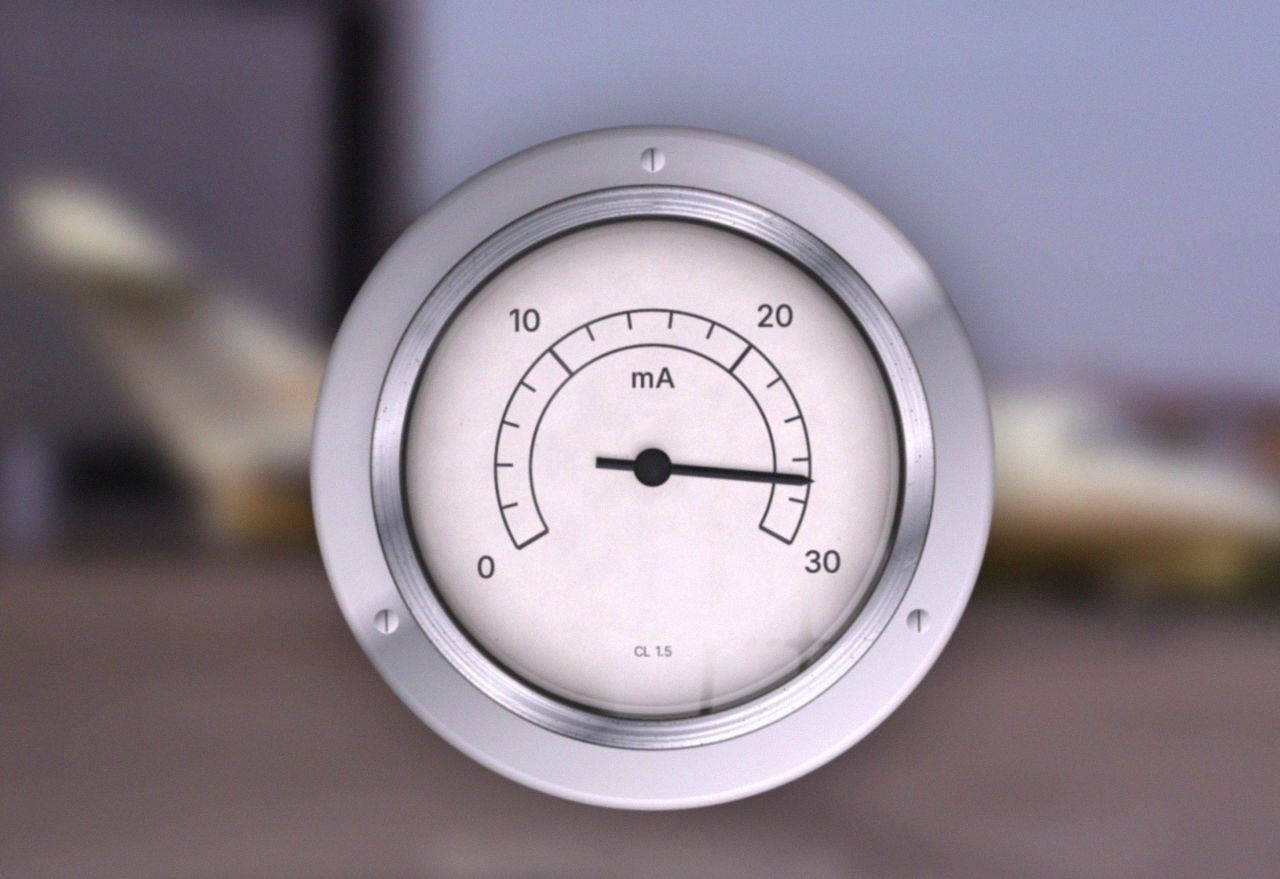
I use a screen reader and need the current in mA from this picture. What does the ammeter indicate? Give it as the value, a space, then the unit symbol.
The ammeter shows 27 mA
